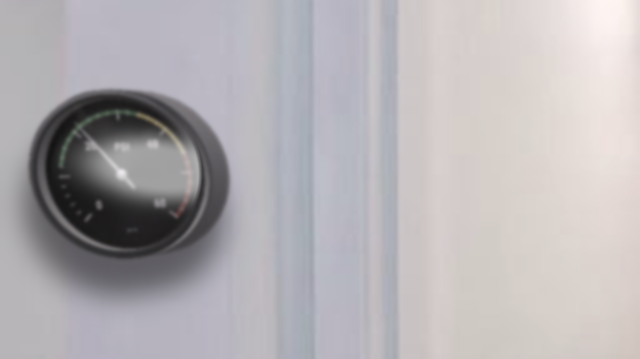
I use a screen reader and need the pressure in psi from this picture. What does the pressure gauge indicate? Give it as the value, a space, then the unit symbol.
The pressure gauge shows 22 psi
